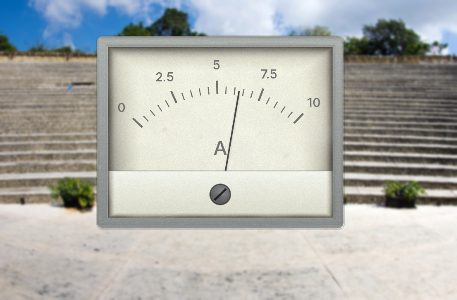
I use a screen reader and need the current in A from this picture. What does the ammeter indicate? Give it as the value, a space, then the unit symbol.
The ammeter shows 6.25 A
